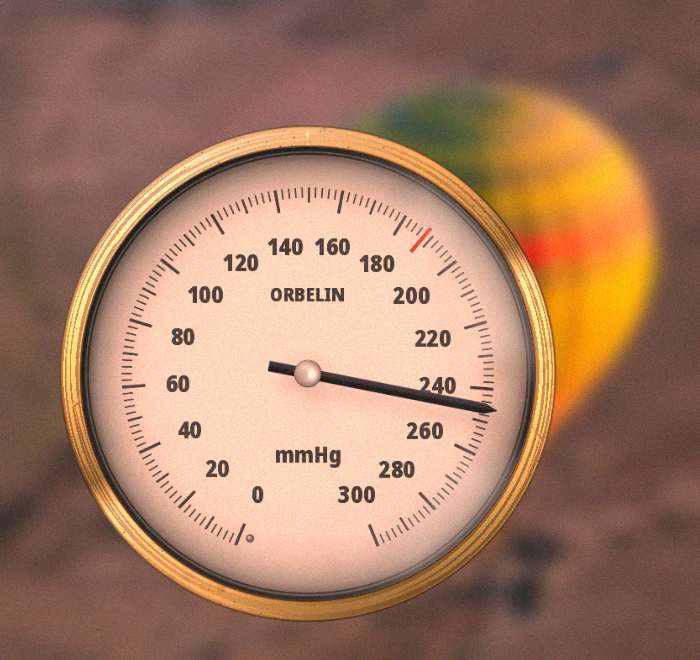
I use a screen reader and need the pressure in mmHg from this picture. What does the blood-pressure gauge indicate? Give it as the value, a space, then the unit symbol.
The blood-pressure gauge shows 246 mmHg
